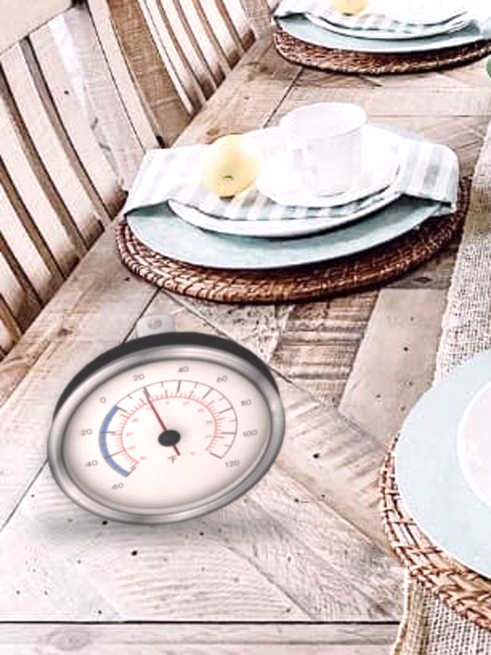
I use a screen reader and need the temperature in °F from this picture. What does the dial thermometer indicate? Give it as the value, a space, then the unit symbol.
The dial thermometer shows 20 °F
